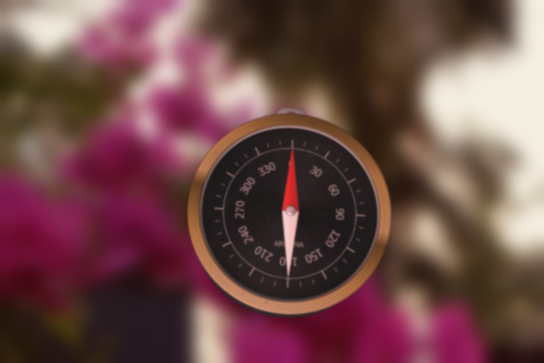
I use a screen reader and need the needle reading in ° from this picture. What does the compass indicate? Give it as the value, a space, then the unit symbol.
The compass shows 0 °
